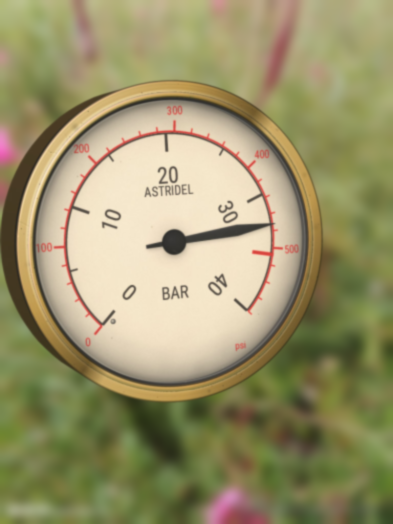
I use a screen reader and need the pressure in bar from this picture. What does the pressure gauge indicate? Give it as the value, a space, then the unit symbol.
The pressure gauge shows 32.5 bar
